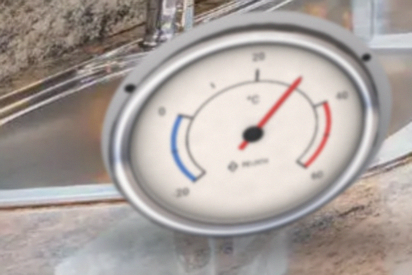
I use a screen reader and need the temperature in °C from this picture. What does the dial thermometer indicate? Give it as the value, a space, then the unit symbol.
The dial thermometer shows 30 °C
